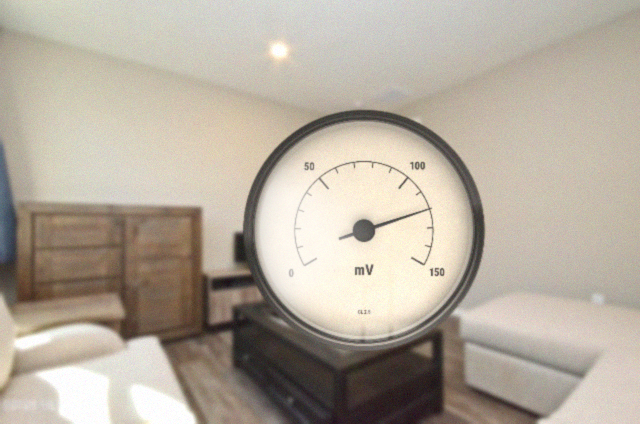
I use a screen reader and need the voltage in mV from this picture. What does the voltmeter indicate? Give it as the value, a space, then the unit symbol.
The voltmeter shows 120 mV
